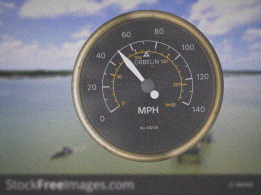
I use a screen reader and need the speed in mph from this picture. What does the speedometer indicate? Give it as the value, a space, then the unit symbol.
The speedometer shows 50 mph
